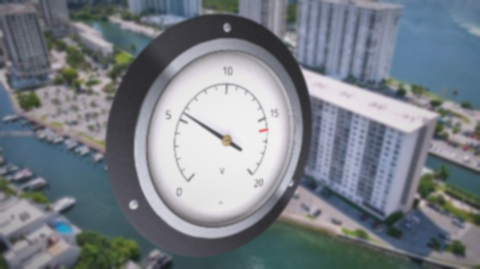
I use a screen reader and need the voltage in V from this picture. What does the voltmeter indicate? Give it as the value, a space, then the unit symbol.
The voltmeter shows 5.5 V
